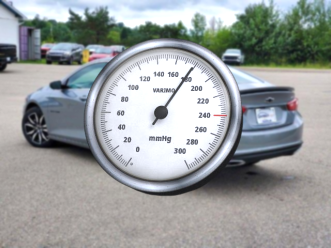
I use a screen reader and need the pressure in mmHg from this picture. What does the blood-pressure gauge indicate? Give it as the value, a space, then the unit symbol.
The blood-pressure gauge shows 180 mmHg
